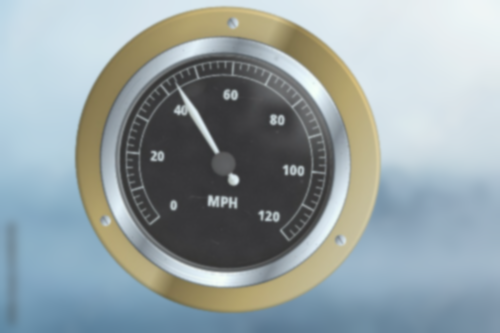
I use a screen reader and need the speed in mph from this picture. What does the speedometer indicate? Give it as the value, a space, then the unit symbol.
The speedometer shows 44 mph
